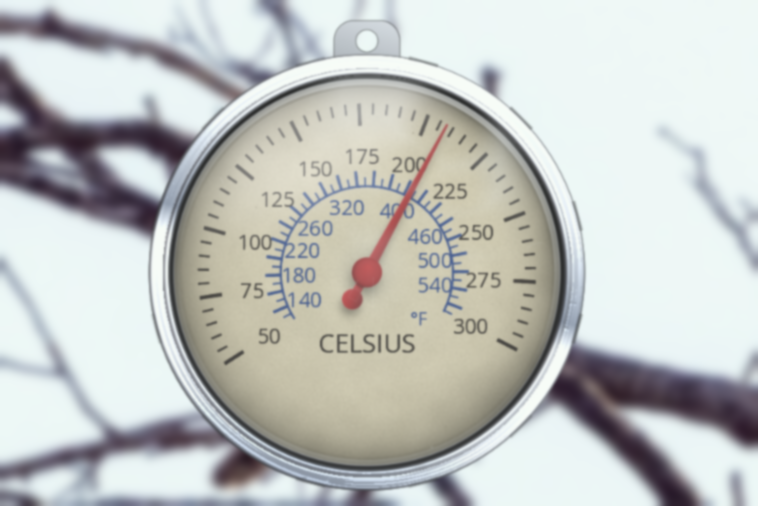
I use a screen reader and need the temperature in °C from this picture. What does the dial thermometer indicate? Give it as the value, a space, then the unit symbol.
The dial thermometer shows 207.5 °C
